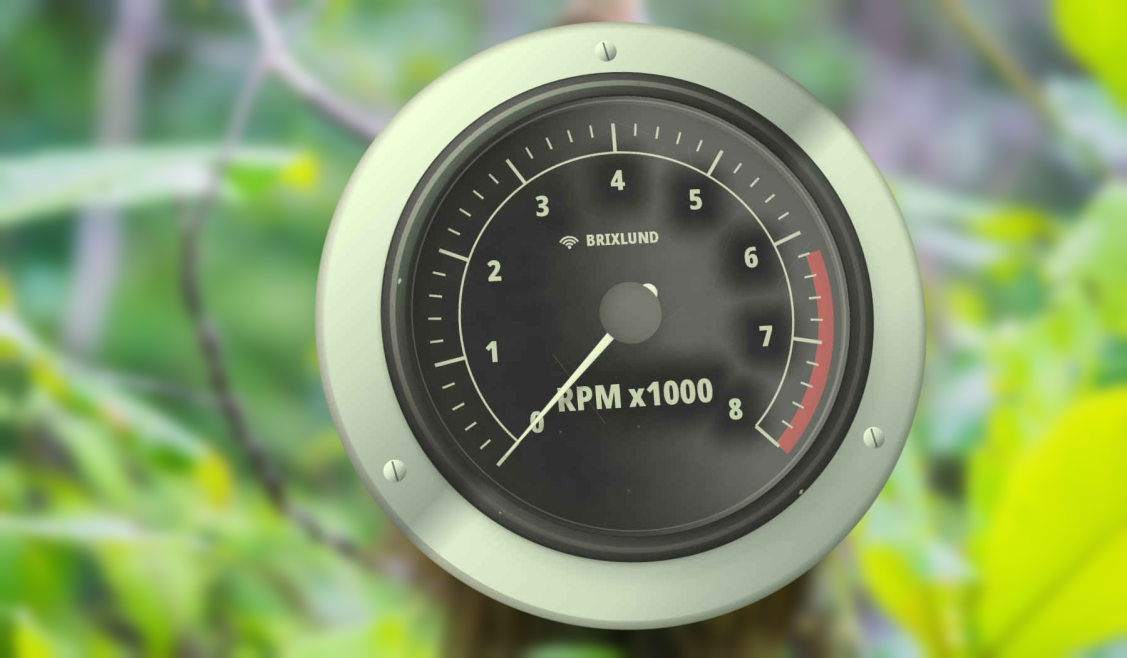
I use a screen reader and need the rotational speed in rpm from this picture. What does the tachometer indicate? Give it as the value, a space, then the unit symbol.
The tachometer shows 0 rpm
